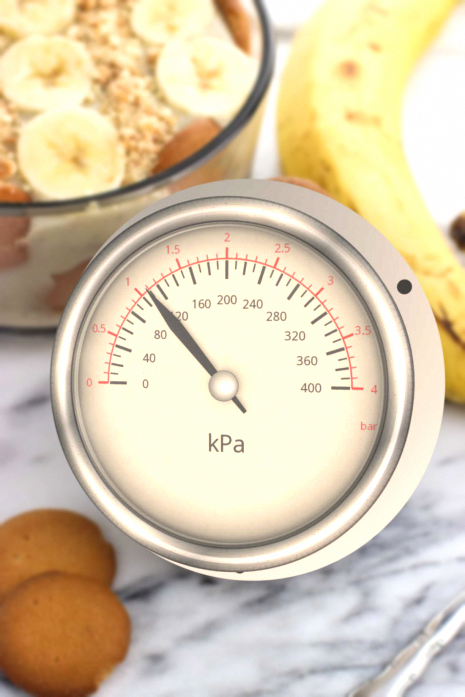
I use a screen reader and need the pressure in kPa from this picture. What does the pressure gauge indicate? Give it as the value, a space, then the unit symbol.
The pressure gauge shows 110 kPa
